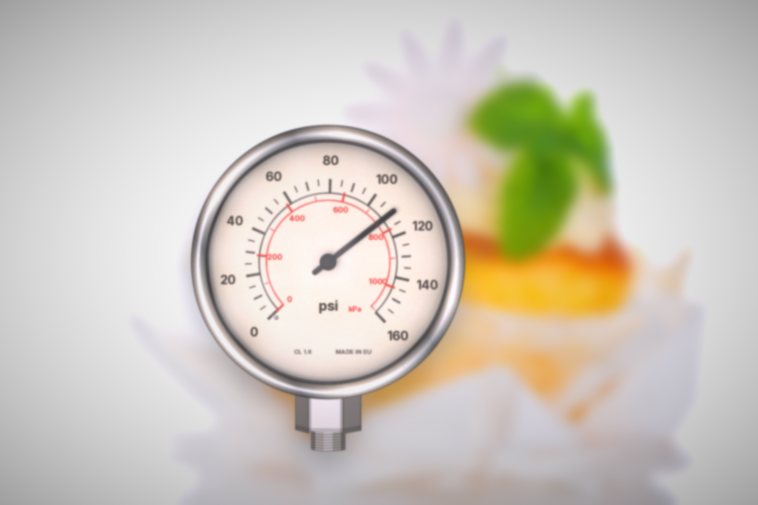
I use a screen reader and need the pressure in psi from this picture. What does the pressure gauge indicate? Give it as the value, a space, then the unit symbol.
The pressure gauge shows 110 psi
